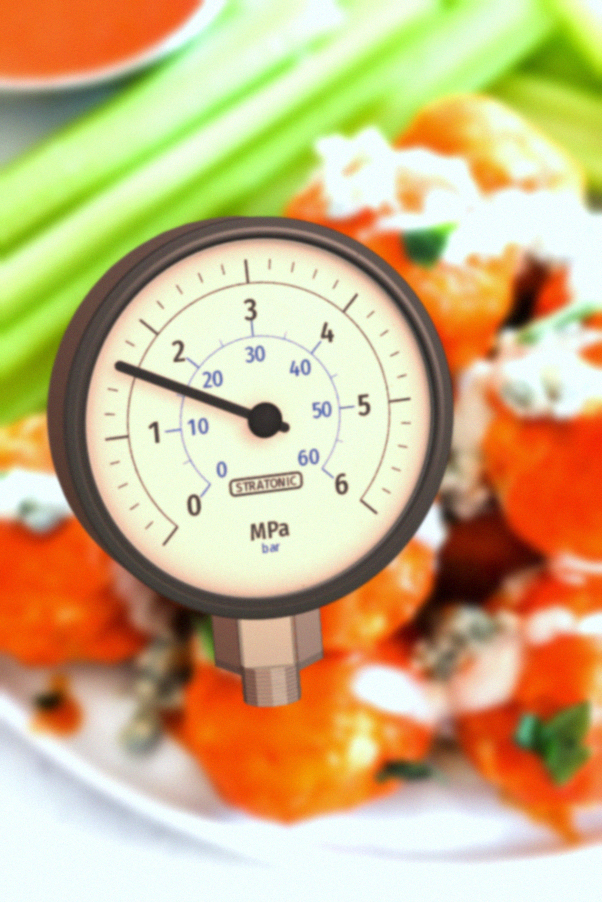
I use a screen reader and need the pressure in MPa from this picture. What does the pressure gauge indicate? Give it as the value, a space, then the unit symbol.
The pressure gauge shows 1.6 MPa
